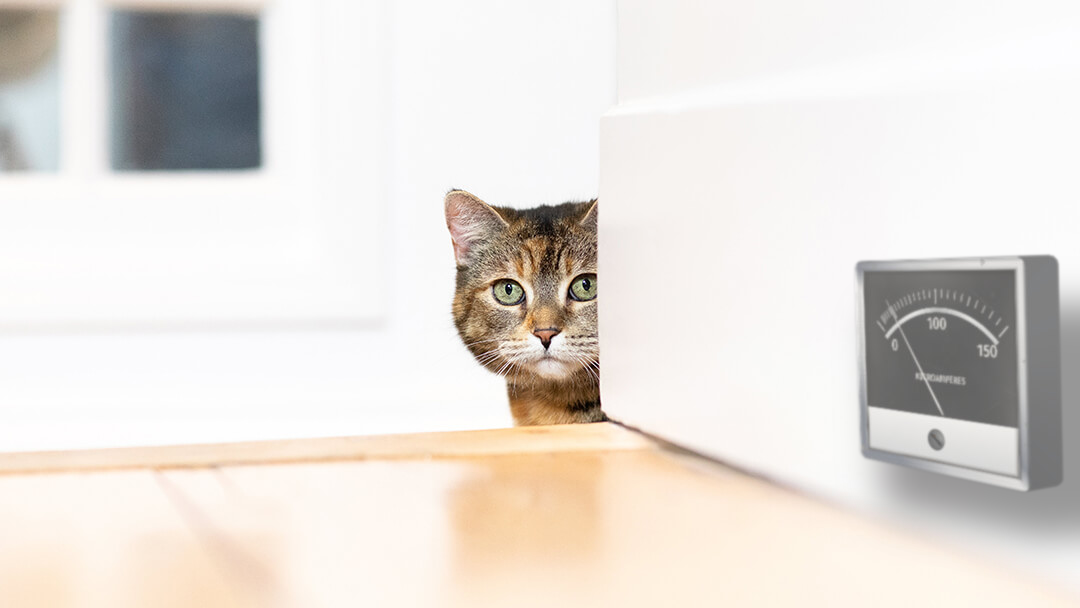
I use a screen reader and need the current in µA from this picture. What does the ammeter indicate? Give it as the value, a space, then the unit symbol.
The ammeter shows 50 µA
